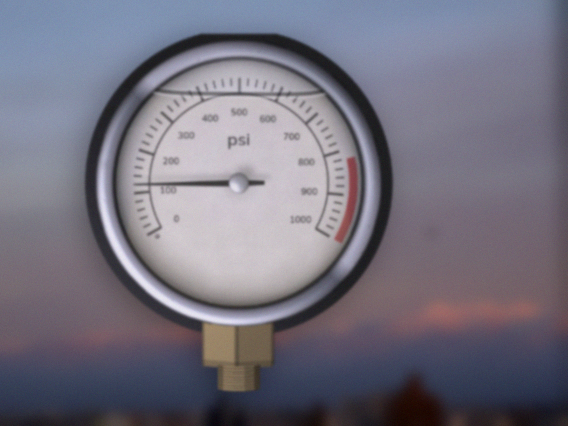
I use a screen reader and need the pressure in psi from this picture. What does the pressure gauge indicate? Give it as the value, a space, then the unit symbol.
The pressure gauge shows 120 psi
